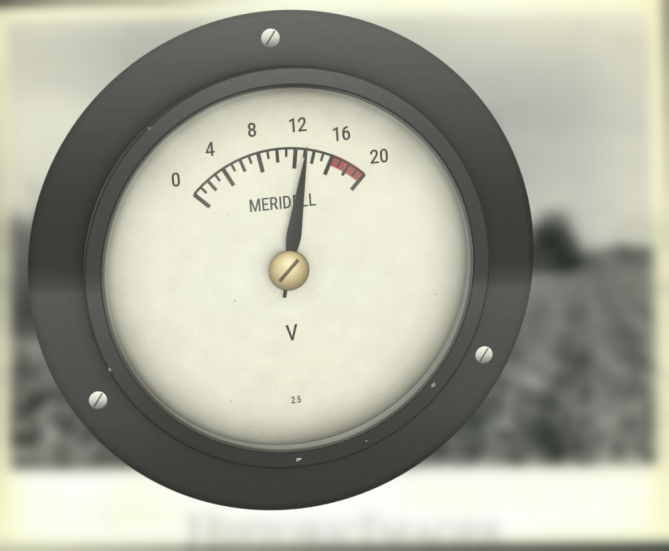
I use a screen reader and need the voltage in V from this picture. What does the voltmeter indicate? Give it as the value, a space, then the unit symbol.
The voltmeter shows 13 V
